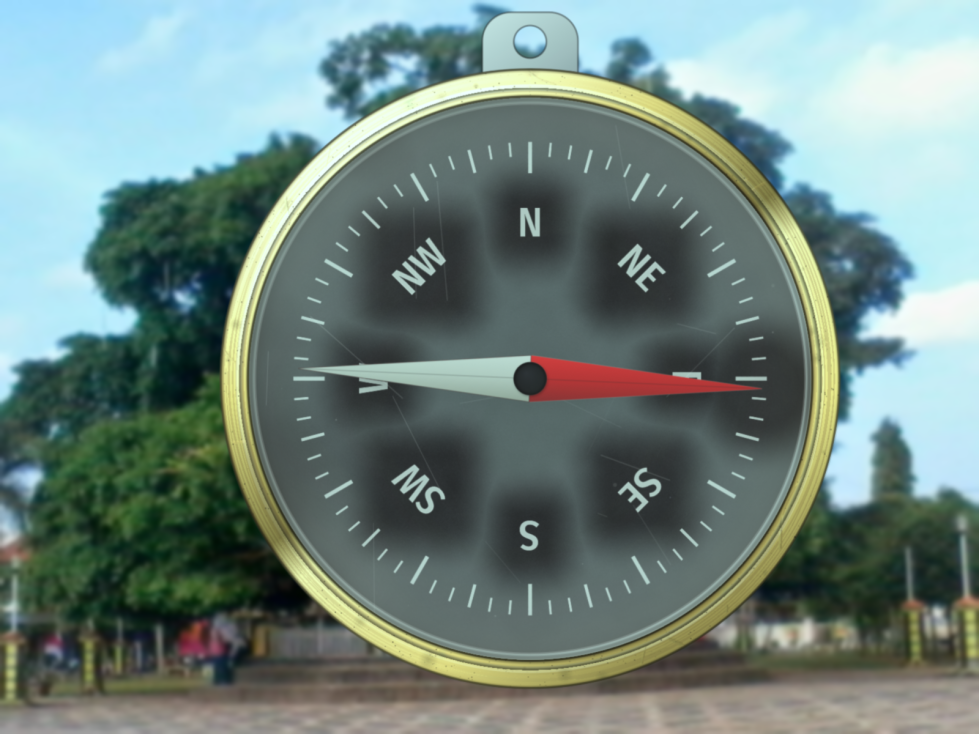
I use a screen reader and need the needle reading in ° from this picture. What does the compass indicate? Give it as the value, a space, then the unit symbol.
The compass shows 92.5 °
